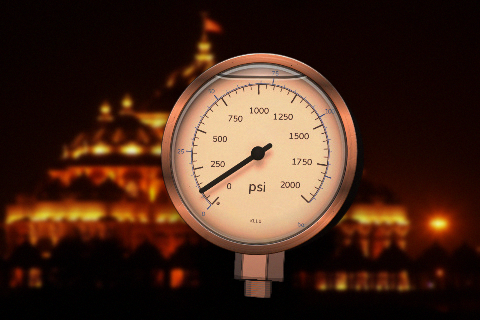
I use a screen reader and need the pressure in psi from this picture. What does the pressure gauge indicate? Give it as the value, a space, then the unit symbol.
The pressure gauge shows 100 psi
